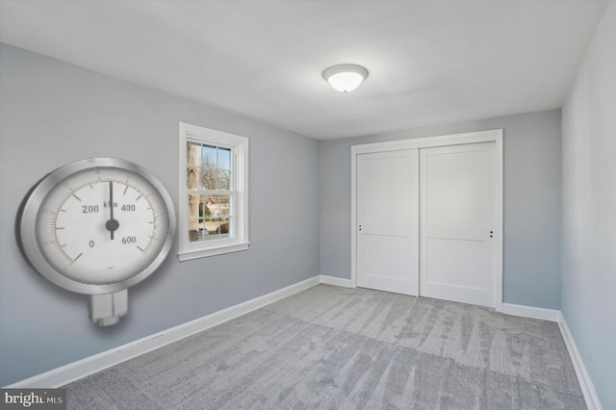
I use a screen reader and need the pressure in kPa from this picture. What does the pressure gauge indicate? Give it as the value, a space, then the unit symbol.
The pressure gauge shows 300 kPa
